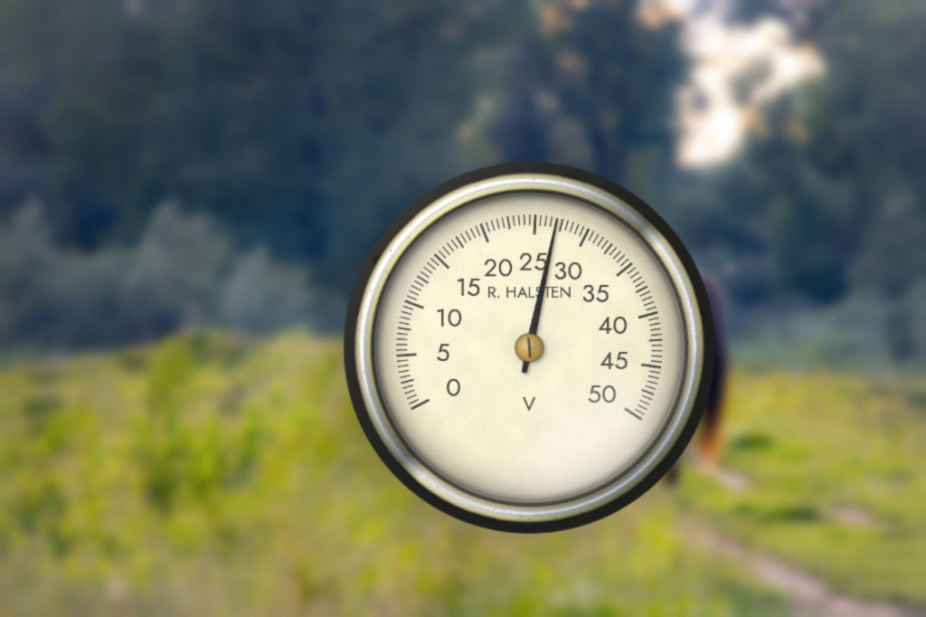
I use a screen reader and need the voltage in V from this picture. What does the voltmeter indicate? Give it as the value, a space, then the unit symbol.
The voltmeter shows 27 V
